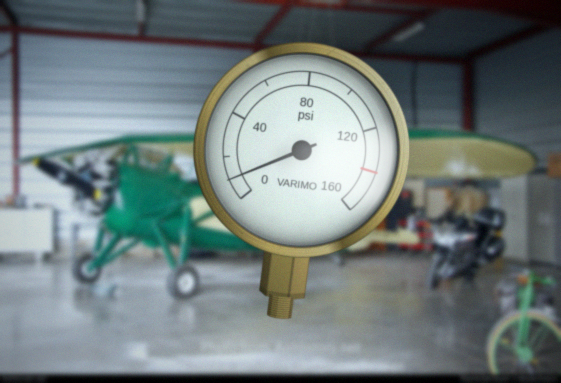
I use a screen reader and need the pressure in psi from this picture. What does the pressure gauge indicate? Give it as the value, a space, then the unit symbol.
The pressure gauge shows 10 psi
